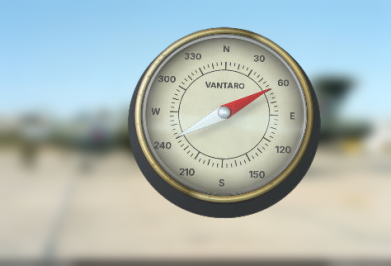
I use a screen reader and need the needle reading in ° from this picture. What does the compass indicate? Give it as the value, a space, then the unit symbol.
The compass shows 60 °
